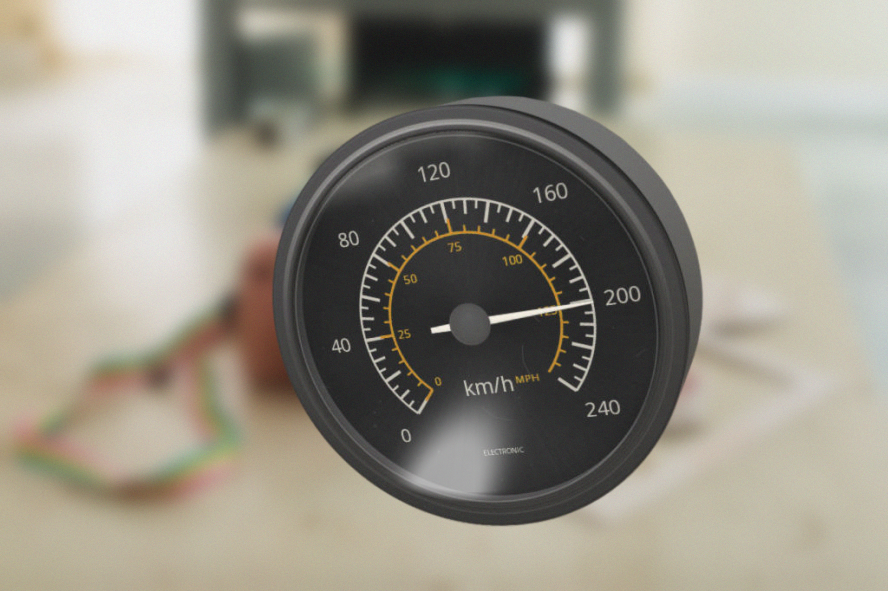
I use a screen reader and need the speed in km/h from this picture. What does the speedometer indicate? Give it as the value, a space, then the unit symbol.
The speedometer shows 200 km/h
